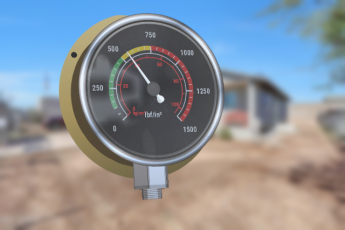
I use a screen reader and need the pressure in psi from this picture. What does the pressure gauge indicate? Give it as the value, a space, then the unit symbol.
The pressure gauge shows 550 psi
